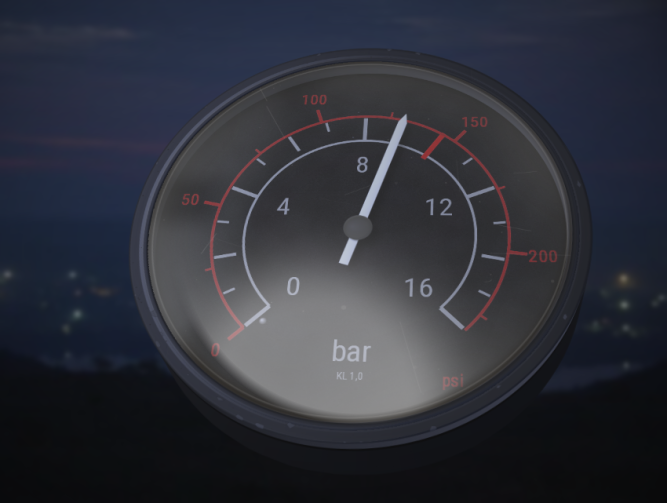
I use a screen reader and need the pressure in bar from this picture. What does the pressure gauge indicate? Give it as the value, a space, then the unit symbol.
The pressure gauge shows 9 bar
